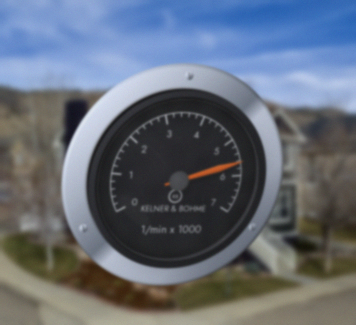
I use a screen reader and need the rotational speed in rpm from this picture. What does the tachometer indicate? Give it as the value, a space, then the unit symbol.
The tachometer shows 5600 rpm
